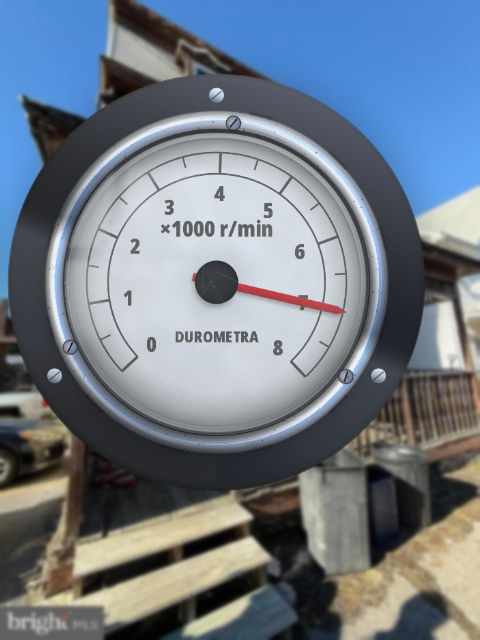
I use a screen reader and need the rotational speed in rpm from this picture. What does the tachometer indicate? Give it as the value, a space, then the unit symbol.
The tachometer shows 7000 rpm
